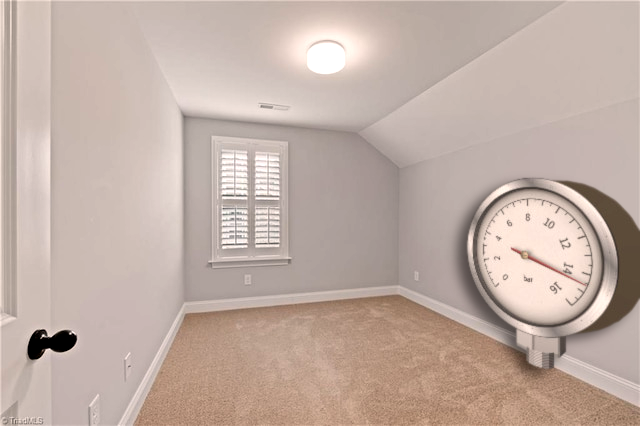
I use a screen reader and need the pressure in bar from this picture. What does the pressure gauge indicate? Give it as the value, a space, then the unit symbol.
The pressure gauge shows 14.5 bar
